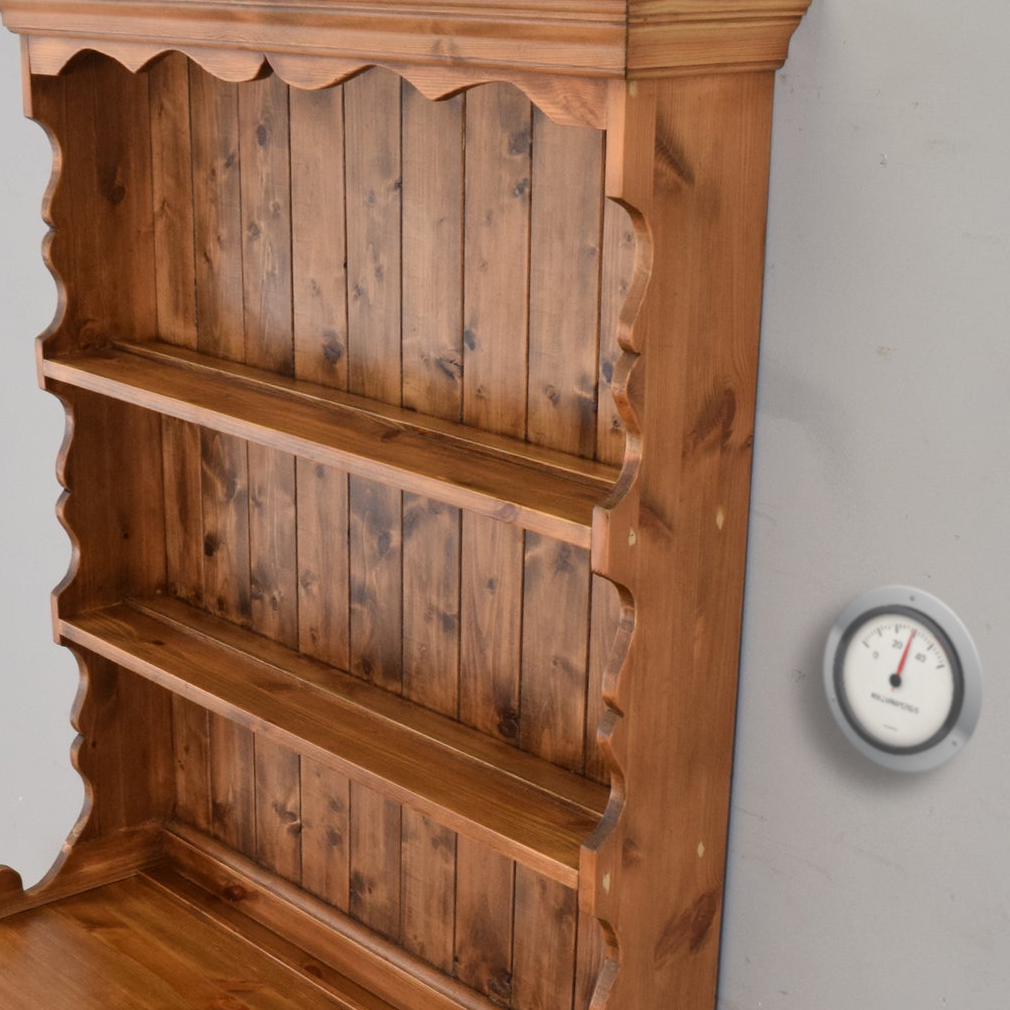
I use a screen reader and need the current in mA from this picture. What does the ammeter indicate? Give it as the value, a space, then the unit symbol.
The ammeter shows 30 mA
